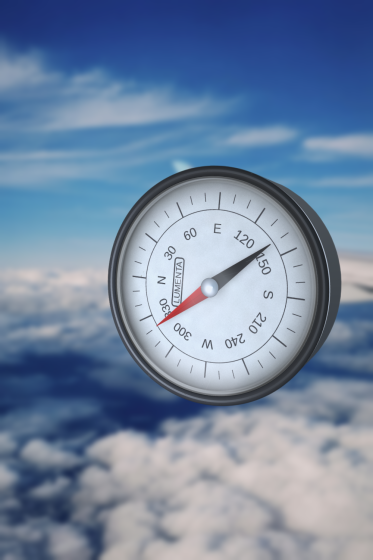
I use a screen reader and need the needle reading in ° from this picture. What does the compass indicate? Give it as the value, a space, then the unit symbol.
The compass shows 320 °
